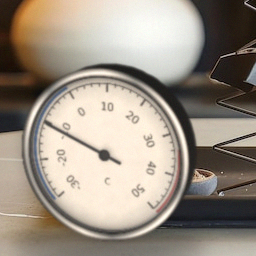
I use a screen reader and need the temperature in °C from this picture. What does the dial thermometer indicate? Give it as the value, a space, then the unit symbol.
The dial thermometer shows -10 °C
